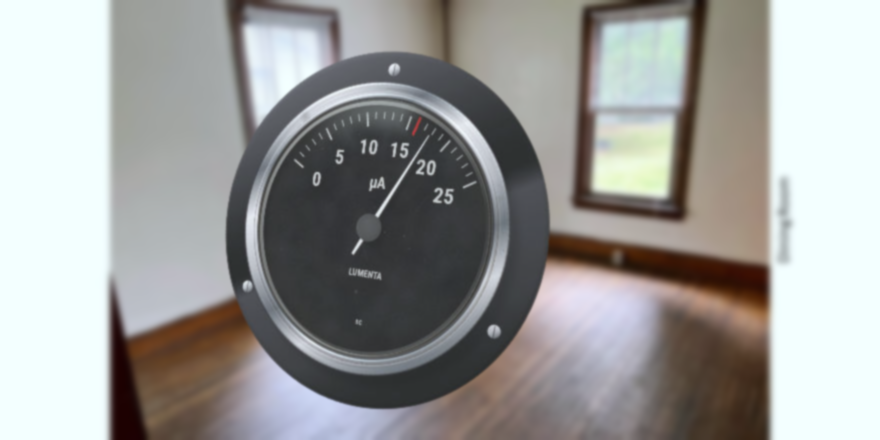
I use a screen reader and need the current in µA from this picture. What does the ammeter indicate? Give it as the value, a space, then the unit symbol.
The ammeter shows 18 µA
